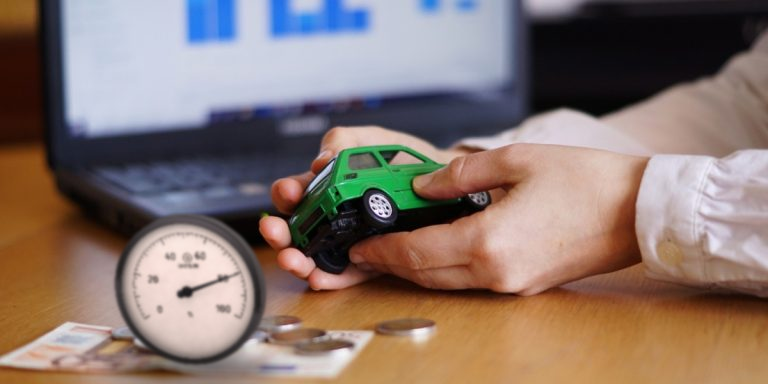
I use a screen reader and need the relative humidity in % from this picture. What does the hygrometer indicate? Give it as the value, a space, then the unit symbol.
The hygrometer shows 80 %
